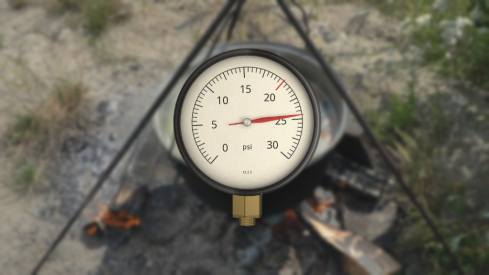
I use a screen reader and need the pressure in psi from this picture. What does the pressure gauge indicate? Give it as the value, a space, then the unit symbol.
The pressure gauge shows 24.5 psi
